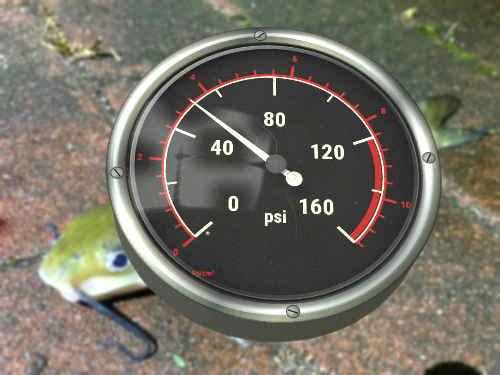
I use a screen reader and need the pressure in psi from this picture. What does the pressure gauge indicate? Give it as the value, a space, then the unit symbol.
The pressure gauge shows 50 psi
